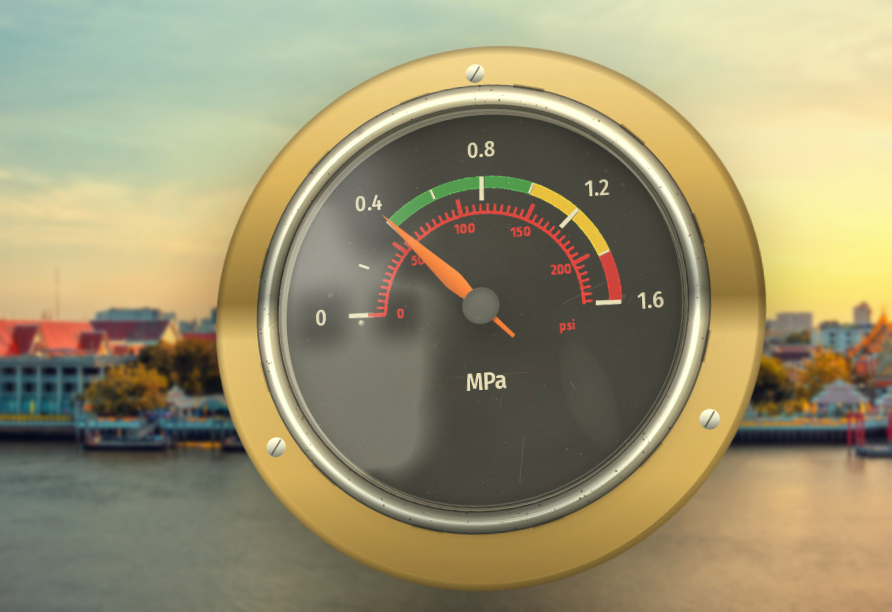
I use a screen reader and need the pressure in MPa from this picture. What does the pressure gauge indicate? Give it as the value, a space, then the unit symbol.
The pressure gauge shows 0.4 MPa
